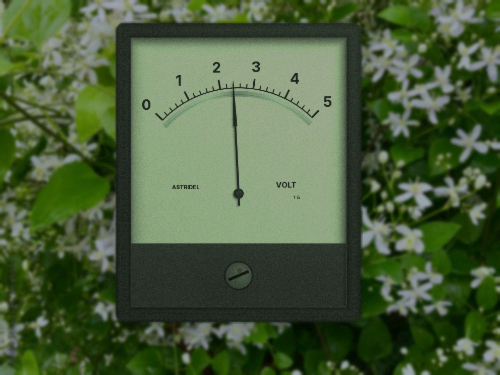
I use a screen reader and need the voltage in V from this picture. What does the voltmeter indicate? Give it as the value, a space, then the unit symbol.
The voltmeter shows 2.4 V
